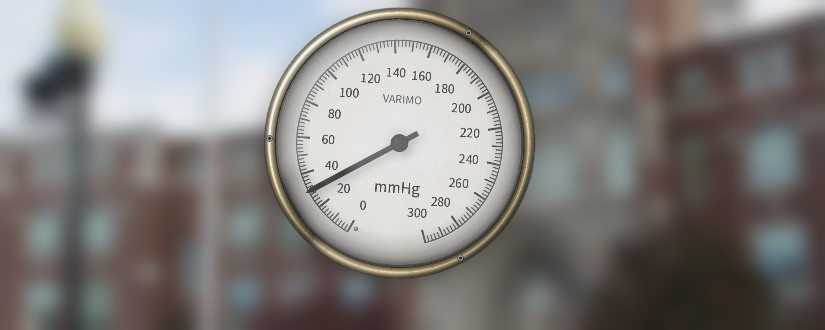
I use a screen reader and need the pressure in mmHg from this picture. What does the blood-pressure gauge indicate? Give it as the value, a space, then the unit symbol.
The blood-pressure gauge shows 30 mmHg
